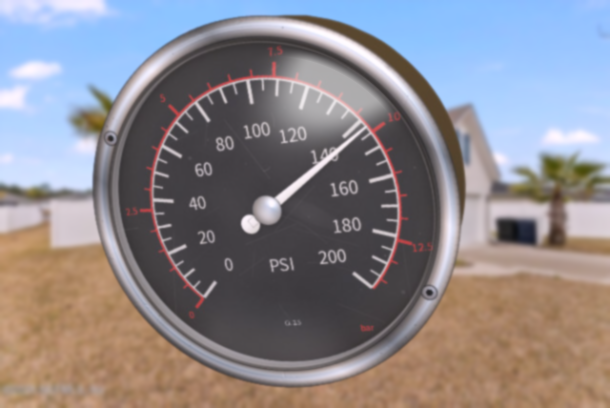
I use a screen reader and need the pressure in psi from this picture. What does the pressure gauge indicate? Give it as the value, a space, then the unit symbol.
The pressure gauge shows 142.5 psi
